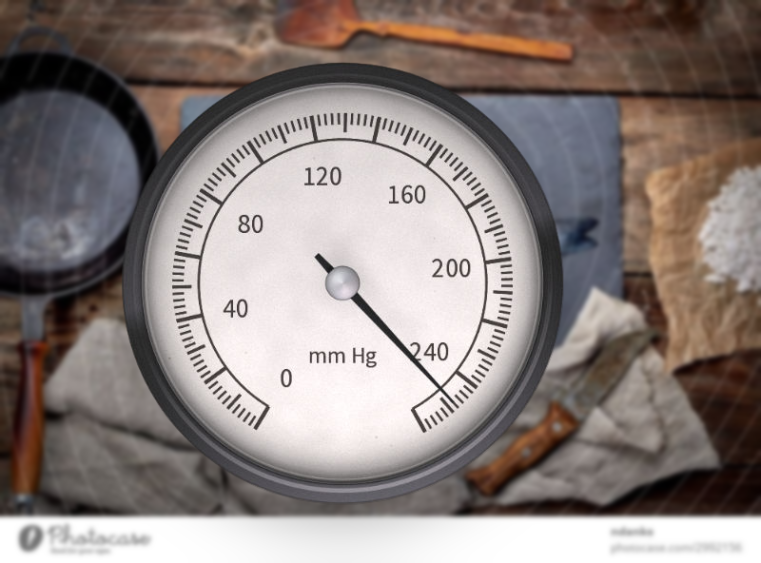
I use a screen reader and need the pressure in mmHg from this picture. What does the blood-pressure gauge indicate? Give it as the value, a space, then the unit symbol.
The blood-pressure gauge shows 248 mmHg
